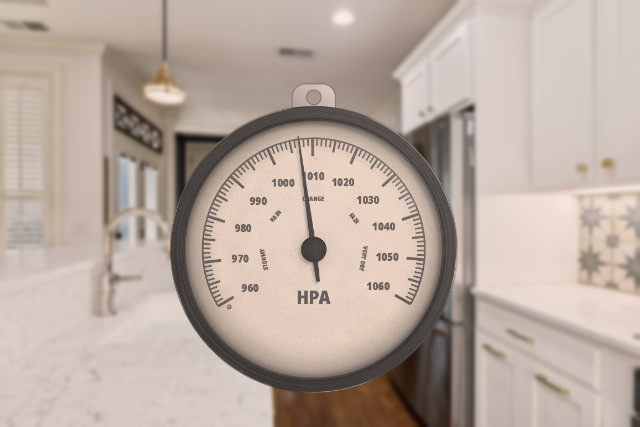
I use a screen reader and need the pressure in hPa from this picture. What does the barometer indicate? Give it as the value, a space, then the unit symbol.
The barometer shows 1007 hPa
